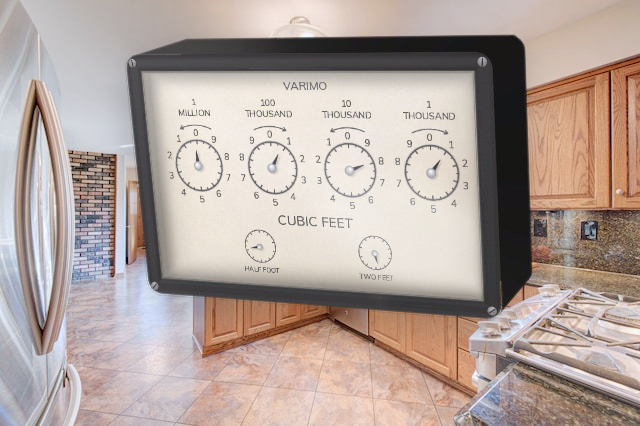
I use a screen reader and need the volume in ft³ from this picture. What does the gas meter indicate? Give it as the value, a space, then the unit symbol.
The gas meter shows 8100 ft³
